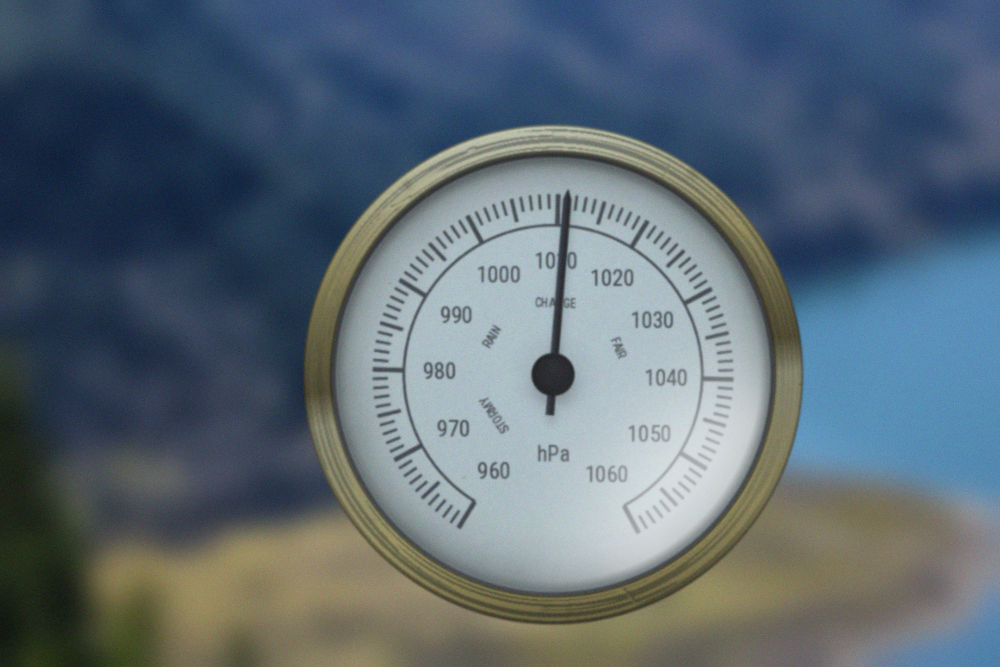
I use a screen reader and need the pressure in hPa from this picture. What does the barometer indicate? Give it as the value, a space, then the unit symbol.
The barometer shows 1011 hPa
